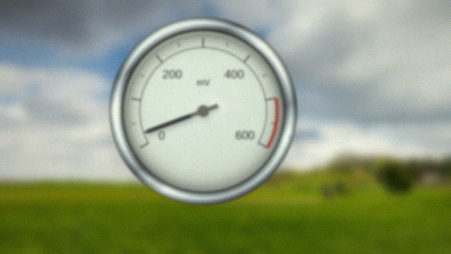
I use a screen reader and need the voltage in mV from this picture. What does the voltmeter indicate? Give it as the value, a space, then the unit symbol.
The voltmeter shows 25 mV
